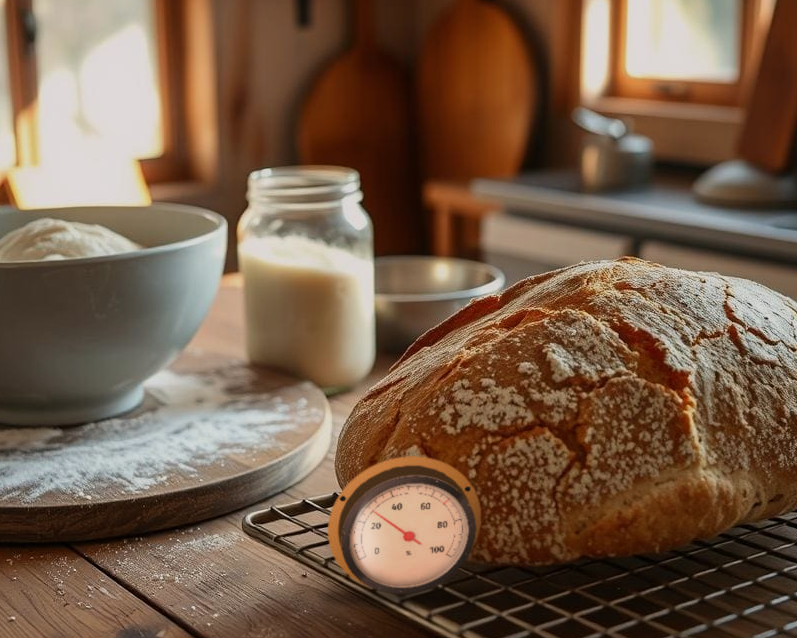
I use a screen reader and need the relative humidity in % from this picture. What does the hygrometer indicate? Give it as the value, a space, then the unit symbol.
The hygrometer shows 28 %
